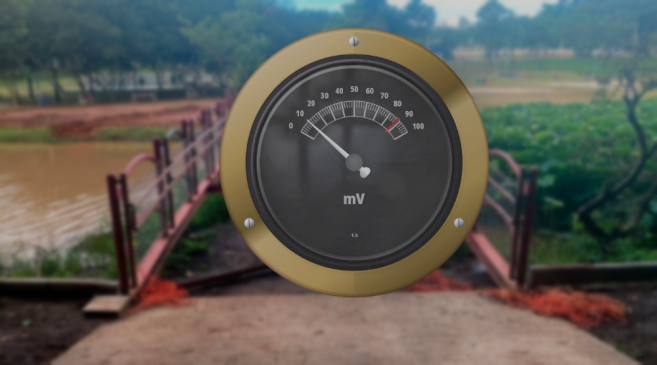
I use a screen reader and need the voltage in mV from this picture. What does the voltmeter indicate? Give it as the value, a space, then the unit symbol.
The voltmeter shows 10 mV
